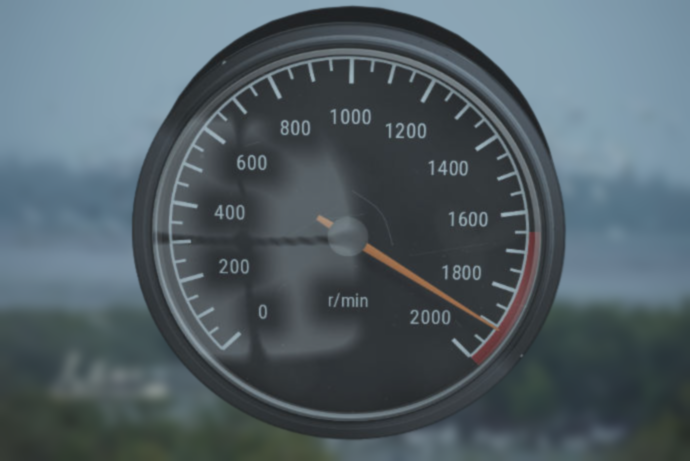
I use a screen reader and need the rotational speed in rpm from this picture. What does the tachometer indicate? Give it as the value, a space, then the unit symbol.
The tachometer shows 1900 rpm
